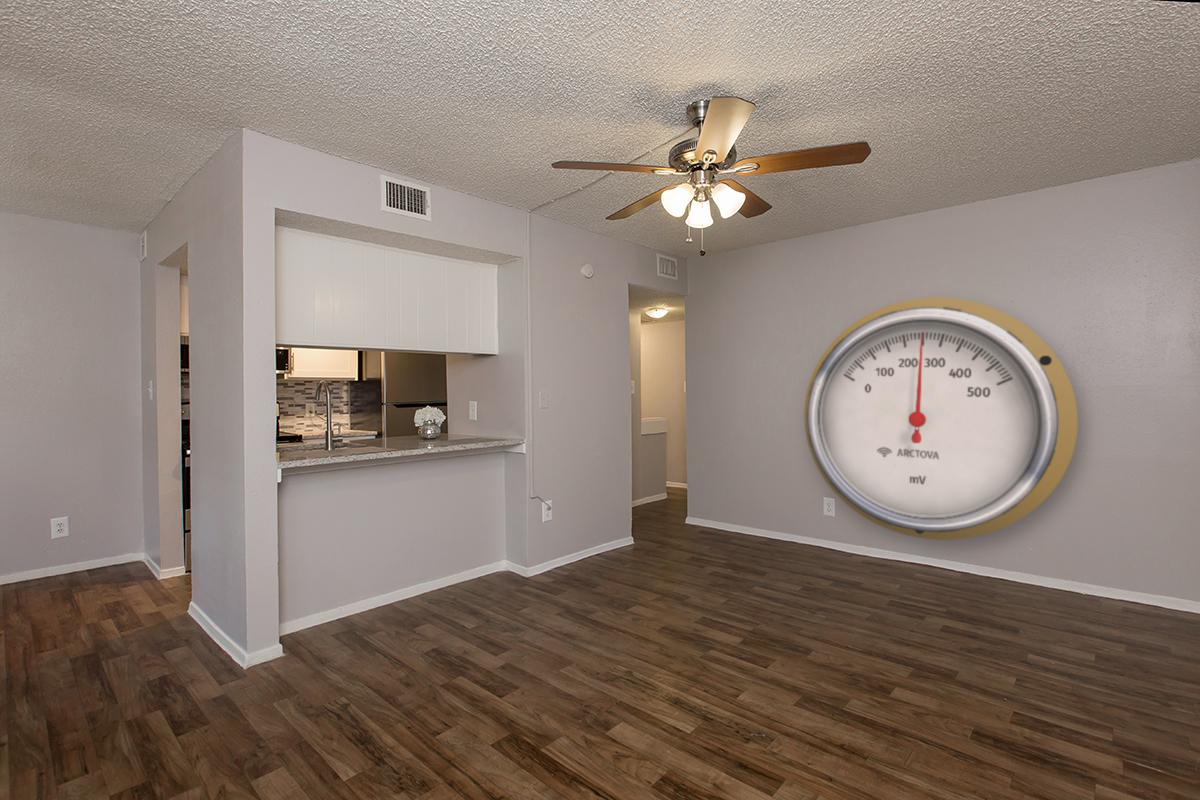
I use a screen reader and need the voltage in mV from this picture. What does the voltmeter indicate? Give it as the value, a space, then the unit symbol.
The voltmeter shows 250 mV
